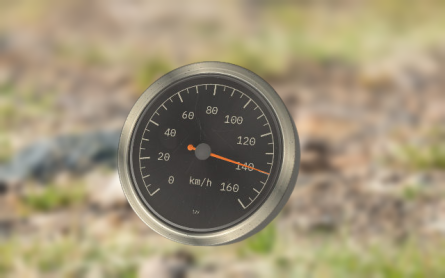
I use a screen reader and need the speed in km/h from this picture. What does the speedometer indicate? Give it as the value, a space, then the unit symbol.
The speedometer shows 140 km/h
